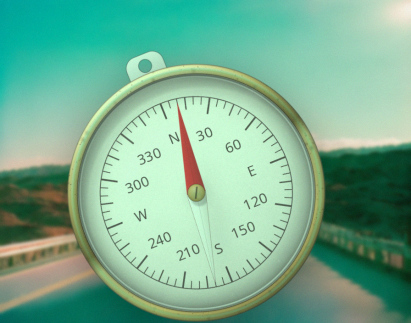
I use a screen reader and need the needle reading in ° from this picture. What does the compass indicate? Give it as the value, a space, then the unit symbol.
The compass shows 10 °
